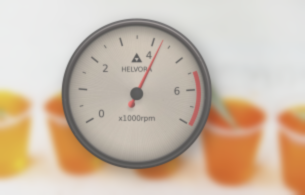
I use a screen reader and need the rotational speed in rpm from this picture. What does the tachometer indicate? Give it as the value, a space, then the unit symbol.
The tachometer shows 4250 rpm
